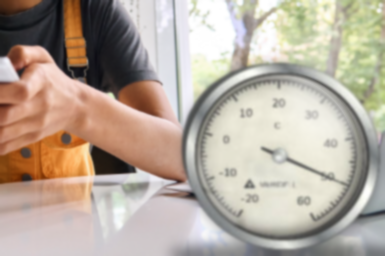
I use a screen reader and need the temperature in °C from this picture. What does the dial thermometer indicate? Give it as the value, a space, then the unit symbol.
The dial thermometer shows 50 °C
